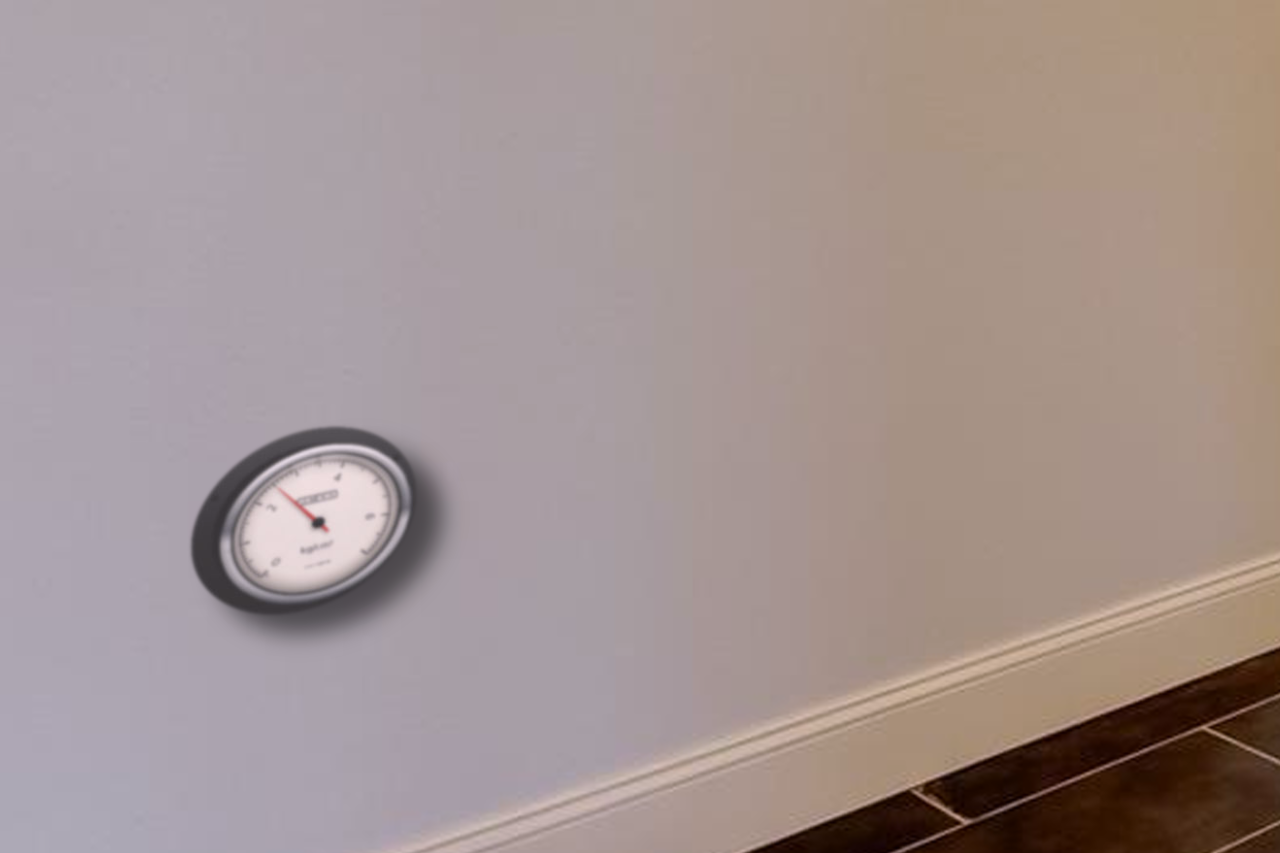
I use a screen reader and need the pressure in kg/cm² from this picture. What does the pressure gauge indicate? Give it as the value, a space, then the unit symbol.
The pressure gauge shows 2.5 kg/cm²
